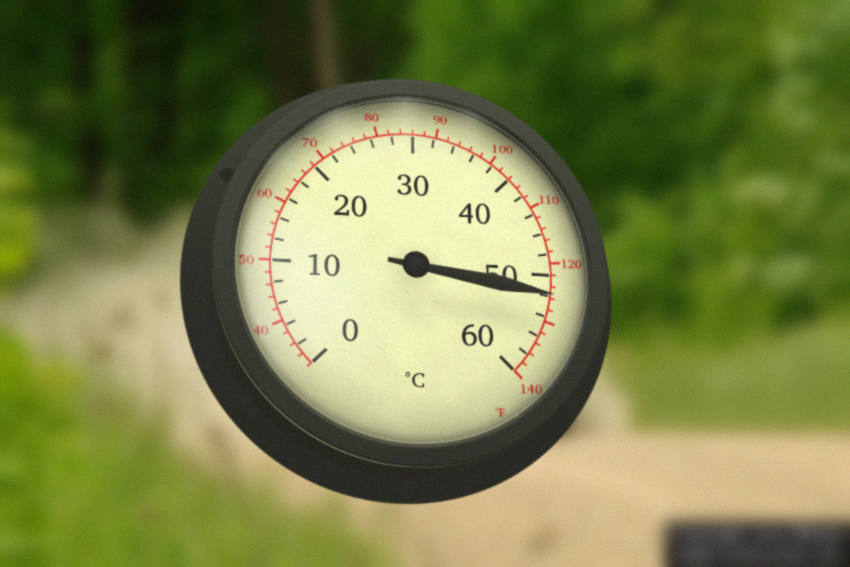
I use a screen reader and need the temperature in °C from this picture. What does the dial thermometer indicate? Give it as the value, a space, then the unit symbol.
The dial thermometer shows 52 °C
